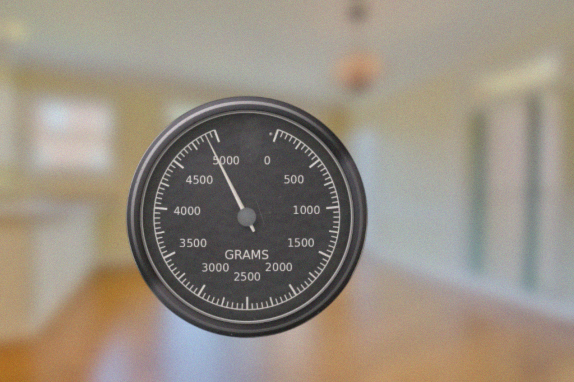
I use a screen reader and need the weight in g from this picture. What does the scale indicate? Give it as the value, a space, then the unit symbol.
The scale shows 4900 g
